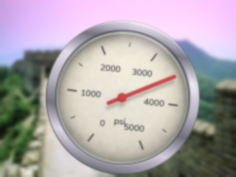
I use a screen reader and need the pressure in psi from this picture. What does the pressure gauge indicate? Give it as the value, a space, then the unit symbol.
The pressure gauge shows 3500 psi
